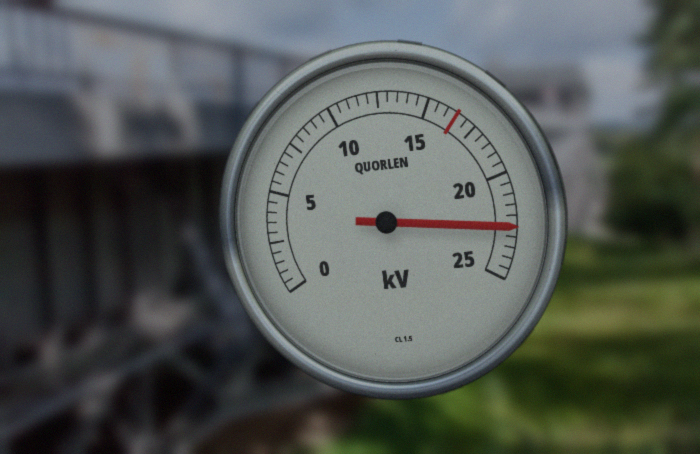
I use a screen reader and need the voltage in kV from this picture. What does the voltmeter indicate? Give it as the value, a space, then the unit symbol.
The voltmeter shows 22.5 kV
